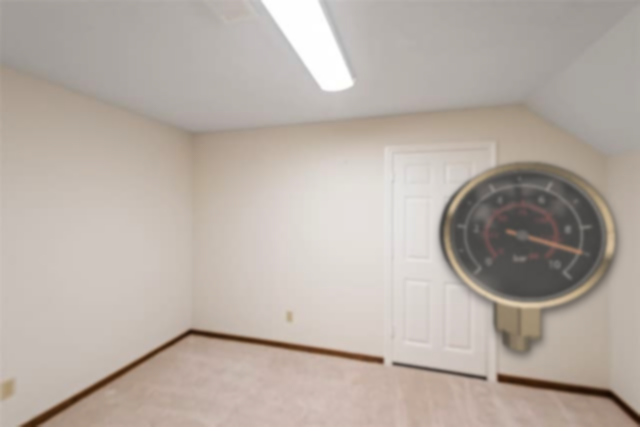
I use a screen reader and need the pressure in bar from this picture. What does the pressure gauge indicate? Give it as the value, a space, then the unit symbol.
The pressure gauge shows 9 bar
